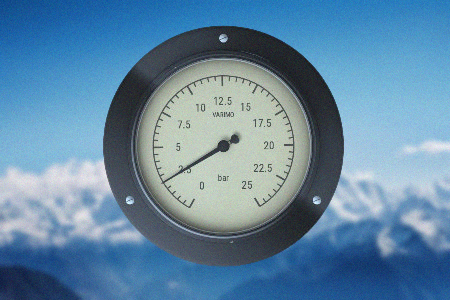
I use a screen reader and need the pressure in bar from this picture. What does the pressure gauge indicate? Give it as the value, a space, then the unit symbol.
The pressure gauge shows 2.5 bar
